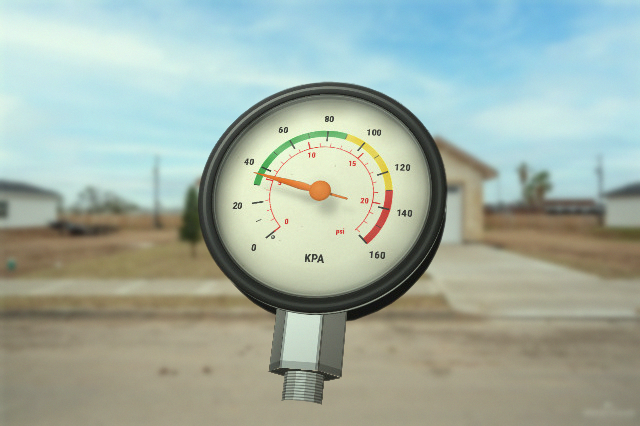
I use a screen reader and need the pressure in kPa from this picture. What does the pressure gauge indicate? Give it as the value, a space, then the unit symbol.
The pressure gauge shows 35 kPa
